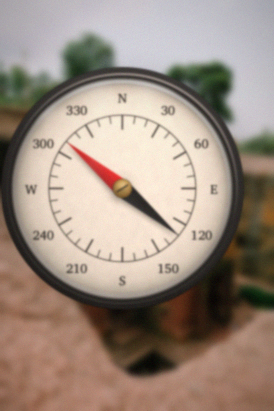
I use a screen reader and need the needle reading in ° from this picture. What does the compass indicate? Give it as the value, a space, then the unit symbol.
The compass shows 310 °
